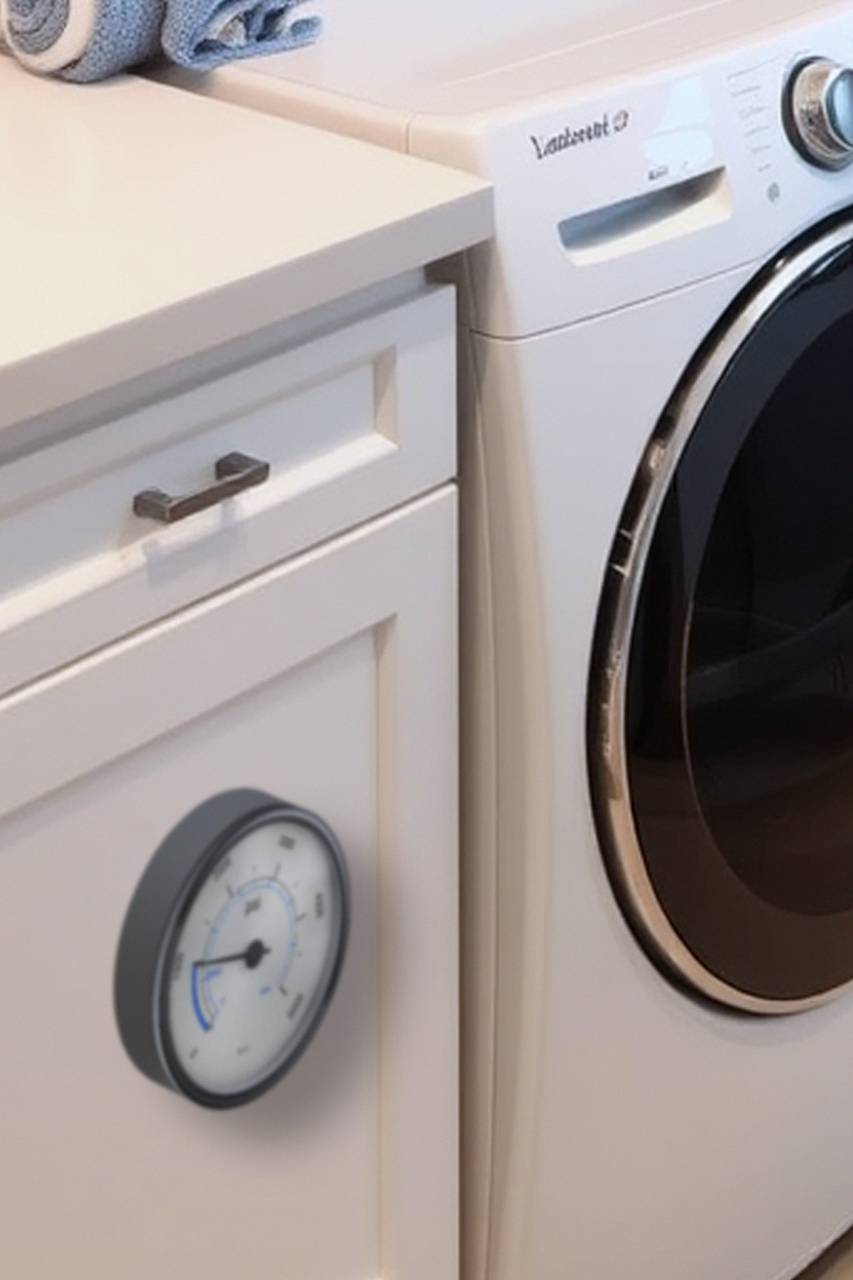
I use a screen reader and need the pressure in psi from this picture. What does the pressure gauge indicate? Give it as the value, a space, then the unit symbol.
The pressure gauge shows 1000 psi
